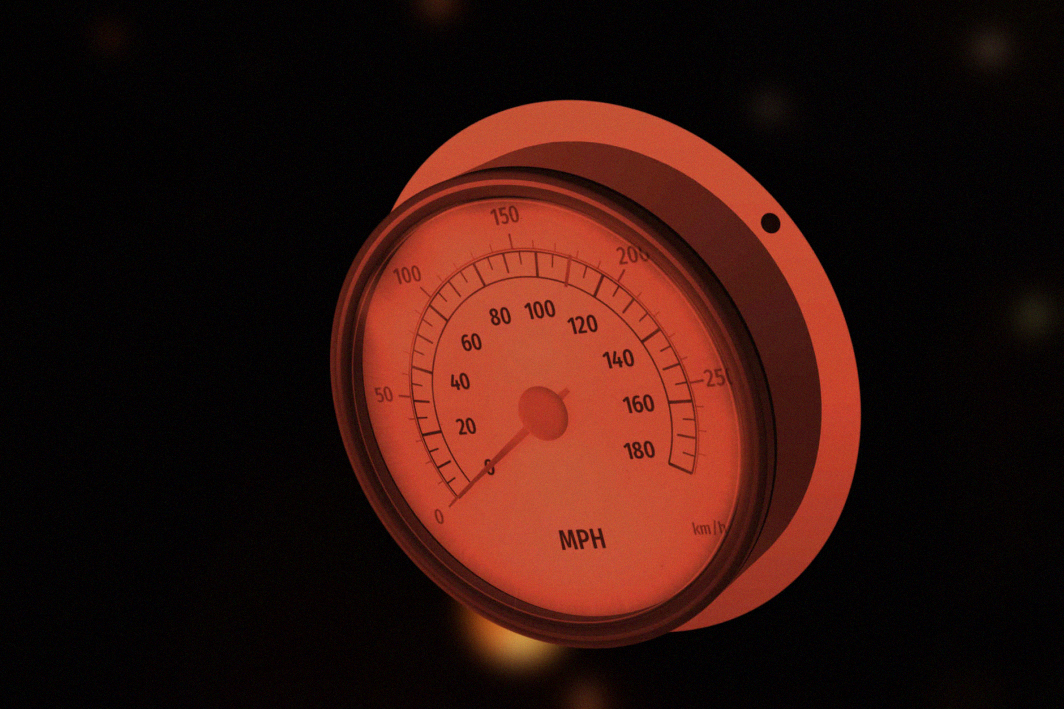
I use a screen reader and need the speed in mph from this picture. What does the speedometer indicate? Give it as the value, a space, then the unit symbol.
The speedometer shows 0 mph
